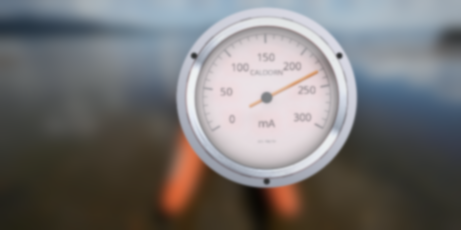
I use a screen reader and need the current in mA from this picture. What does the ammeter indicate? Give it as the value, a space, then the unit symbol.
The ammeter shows 230 mA
